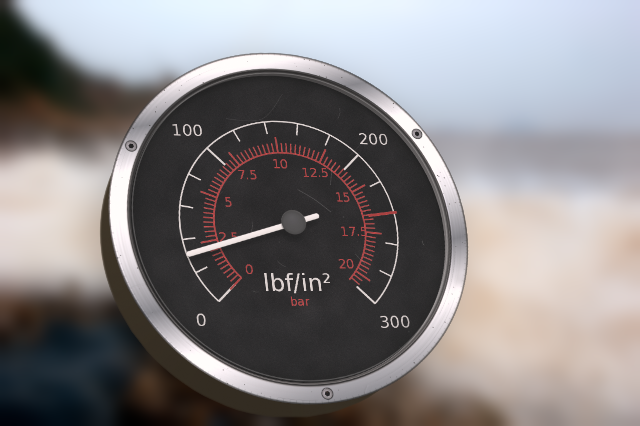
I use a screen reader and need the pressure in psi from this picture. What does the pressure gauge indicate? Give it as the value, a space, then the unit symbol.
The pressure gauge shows 30 psi
